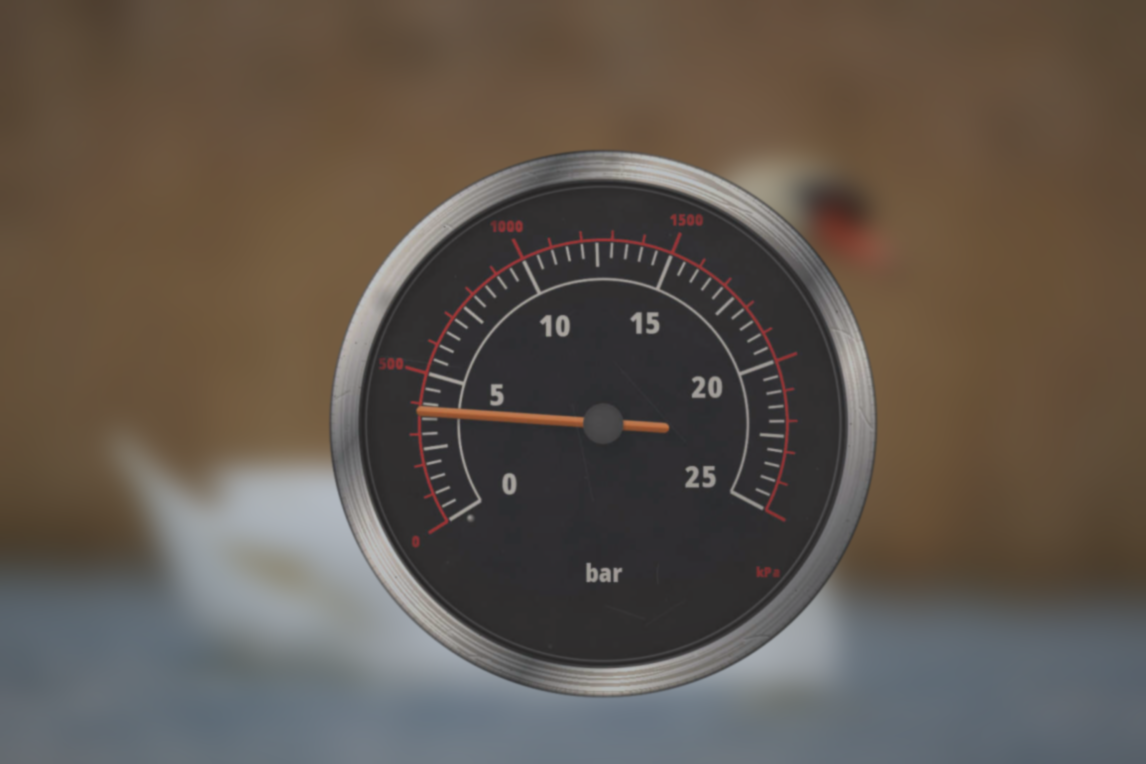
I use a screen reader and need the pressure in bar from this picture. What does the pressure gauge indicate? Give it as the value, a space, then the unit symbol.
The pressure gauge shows 3.75 bar
